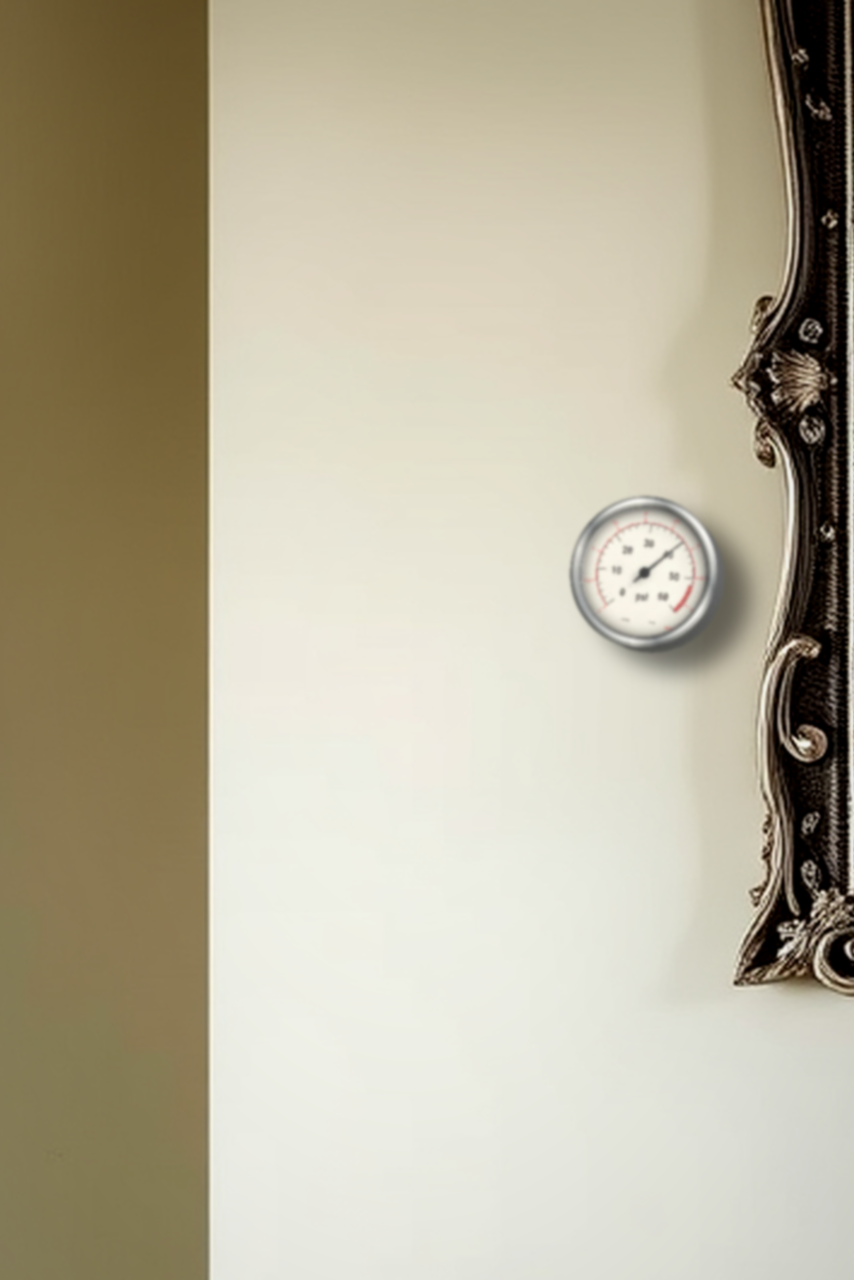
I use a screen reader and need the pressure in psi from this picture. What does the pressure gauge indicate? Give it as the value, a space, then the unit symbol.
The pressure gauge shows 40 psi
